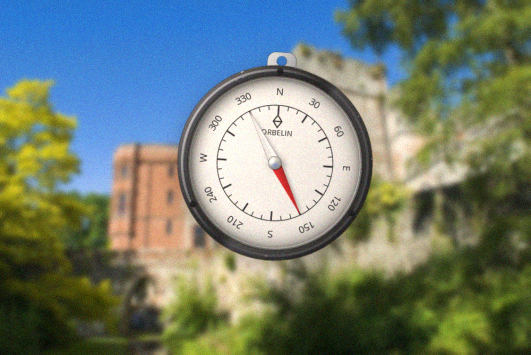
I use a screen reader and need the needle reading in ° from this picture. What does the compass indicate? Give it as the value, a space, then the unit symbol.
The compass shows 150 °
